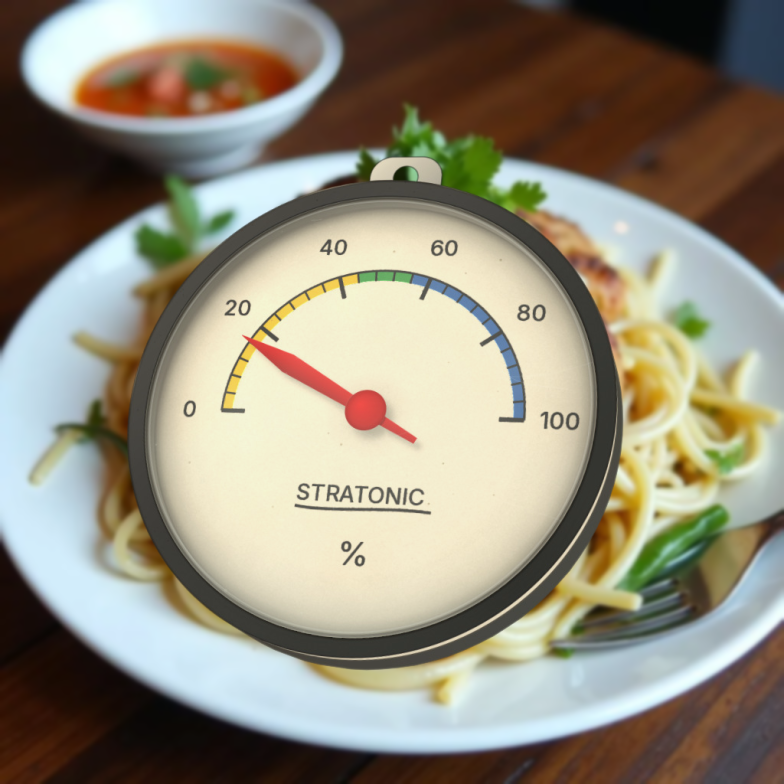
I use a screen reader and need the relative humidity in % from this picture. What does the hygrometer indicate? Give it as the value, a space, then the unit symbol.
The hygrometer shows 16 %
